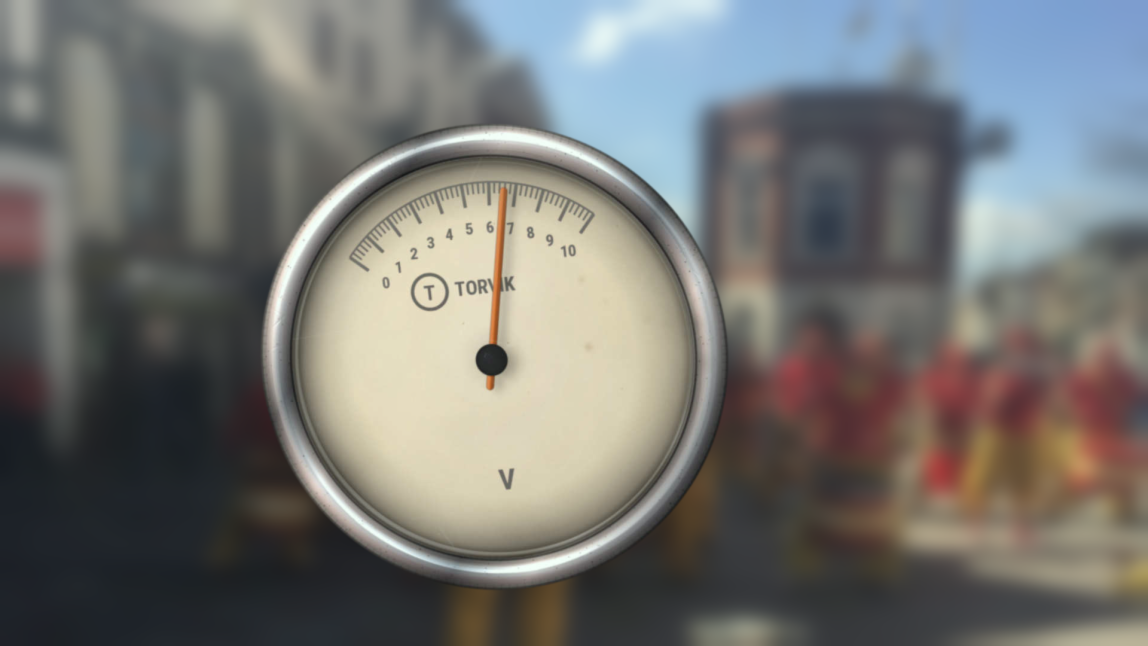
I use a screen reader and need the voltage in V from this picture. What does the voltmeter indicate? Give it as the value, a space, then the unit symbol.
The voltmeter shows 6.6 V
